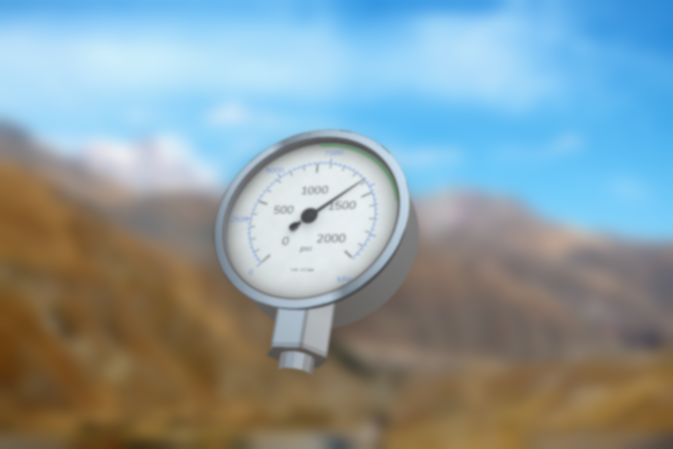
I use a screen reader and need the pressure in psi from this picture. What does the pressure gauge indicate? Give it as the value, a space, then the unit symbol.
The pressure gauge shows 1400 psi
